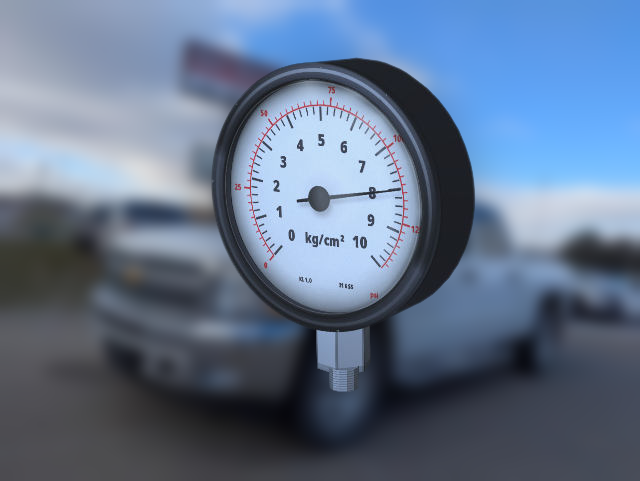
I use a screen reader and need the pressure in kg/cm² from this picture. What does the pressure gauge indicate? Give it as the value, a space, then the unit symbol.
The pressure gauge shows 8 kg/cm²
